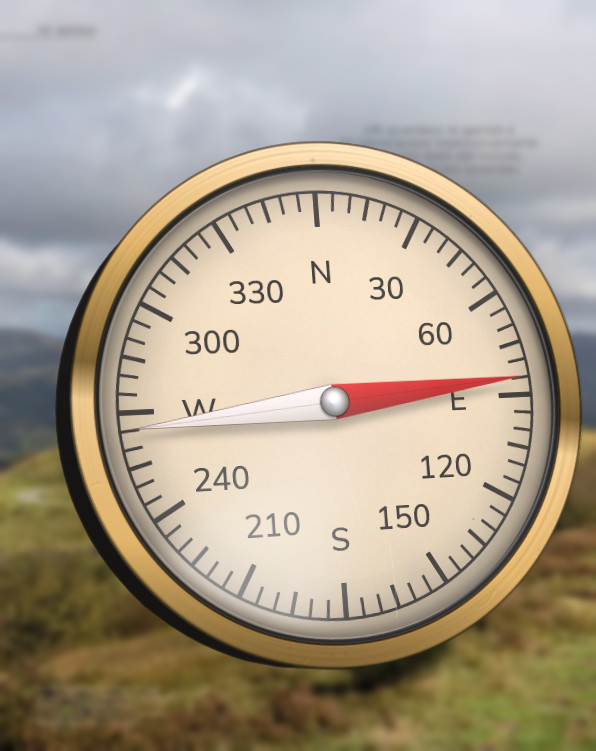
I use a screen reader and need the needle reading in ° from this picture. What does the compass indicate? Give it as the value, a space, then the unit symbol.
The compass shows 85 °
